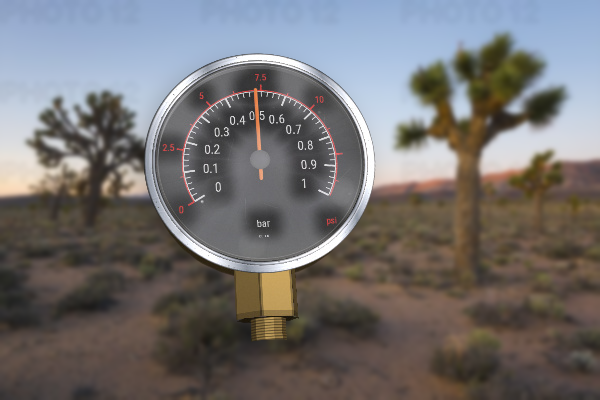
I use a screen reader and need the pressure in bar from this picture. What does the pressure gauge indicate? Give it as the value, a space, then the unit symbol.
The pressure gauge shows 0.5 bar
